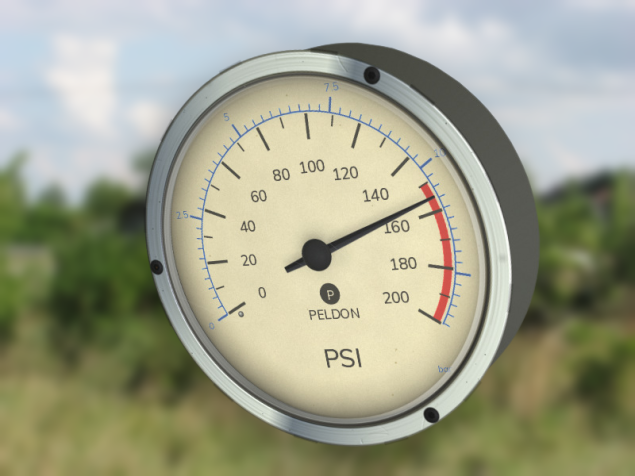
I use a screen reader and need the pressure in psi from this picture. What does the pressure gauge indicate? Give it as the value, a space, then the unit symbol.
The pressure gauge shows 155 psi
